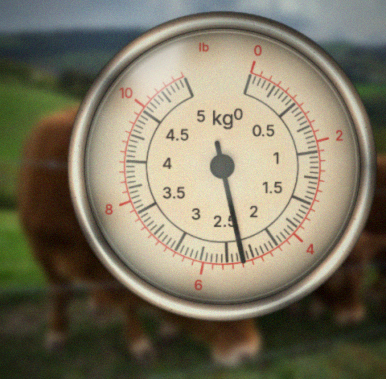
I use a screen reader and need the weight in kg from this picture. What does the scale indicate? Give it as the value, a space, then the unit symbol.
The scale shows 2.35 kg
